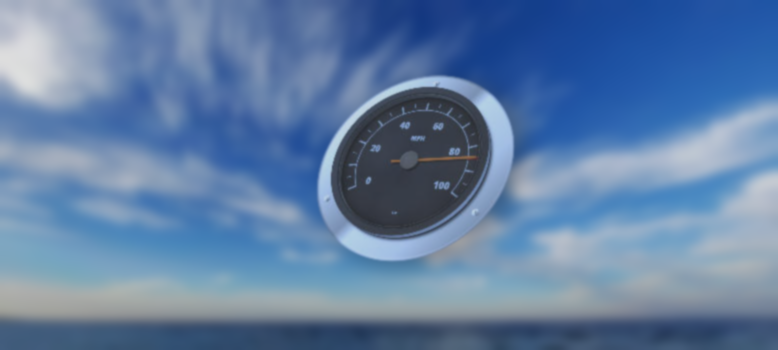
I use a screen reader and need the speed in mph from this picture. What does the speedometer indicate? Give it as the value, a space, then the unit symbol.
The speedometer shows 85 mph
